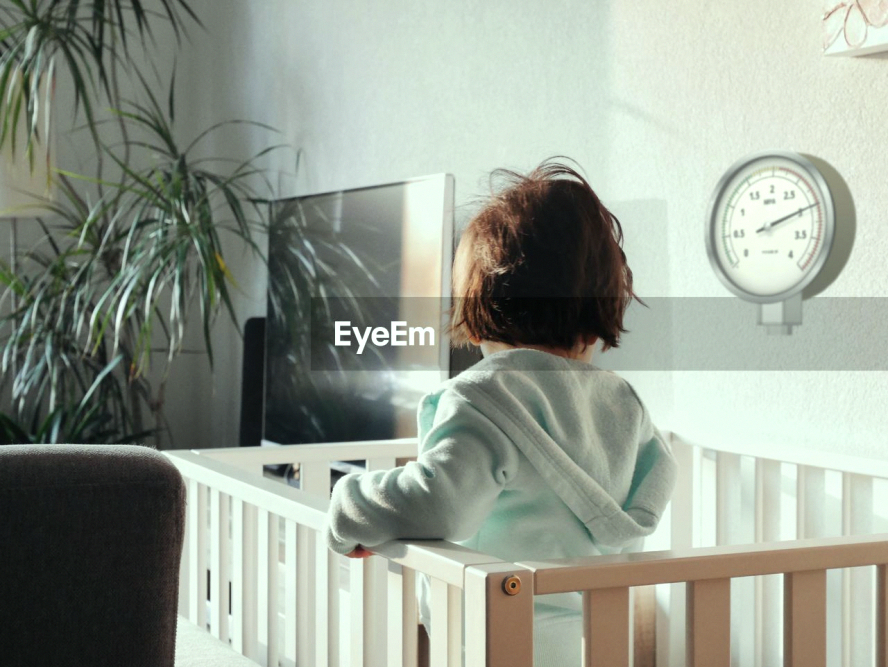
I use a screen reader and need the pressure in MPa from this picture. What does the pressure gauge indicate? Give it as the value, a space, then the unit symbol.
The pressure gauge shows 3 MPa
